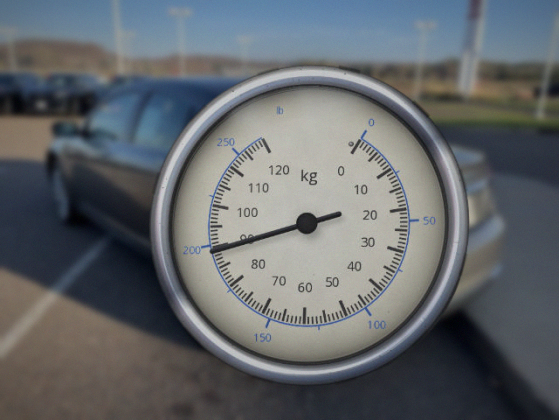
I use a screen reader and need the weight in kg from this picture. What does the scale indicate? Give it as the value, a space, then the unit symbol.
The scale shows 89 kg
